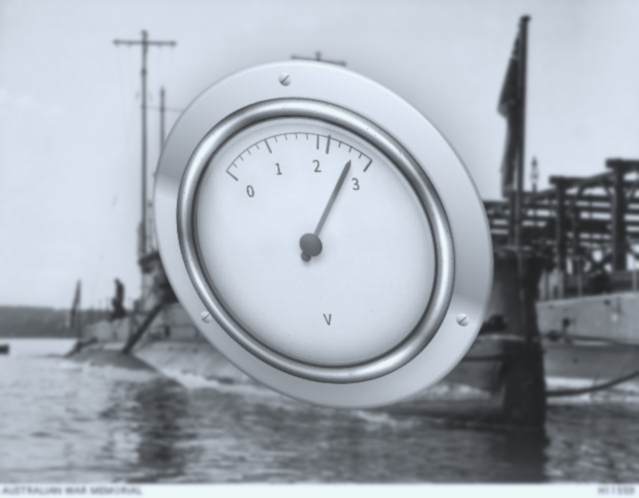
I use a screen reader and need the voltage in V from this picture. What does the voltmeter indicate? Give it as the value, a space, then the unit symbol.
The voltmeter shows 2.7 V
